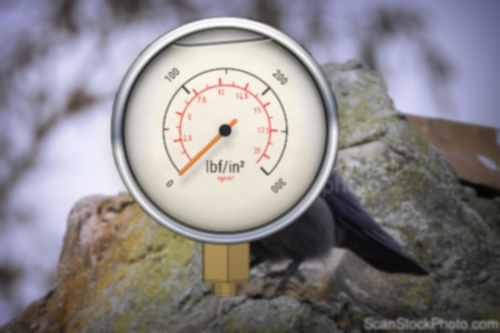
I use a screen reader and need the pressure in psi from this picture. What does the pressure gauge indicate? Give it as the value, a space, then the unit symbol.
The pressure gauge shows 0 psi
